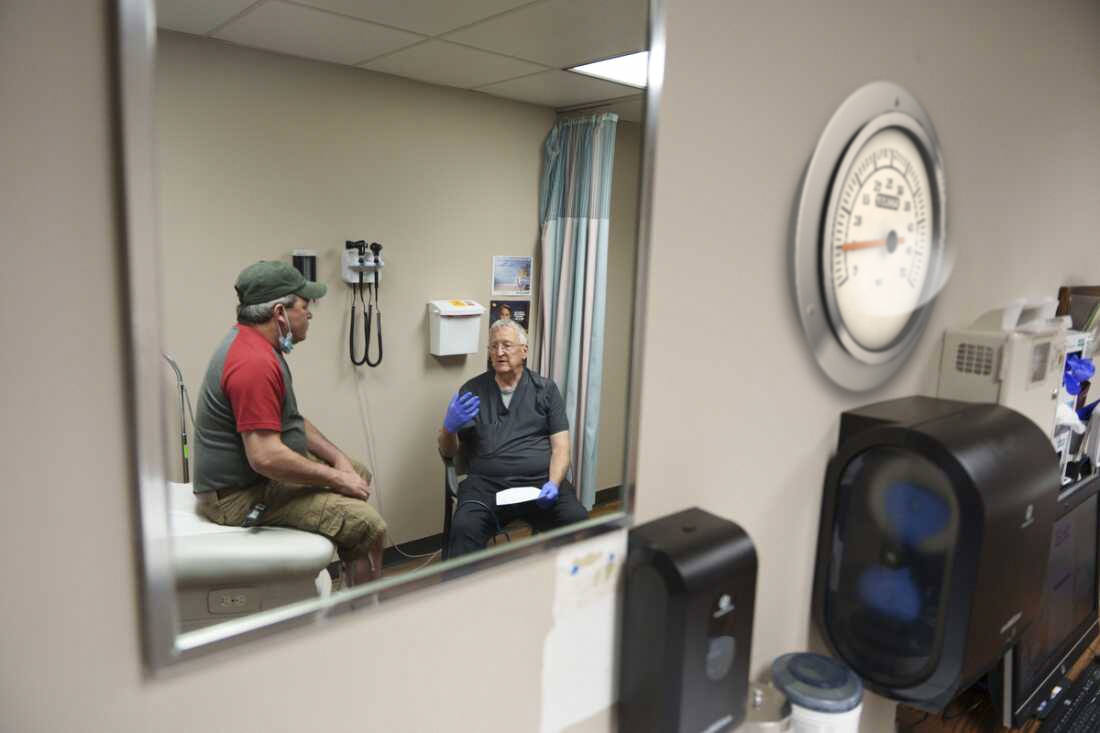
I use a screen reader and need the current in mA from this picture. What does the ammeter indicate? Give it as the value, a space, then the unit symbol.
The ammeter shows 5 mA
